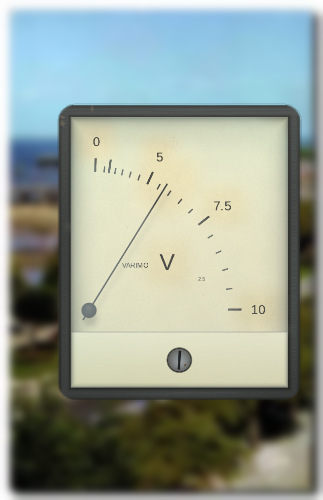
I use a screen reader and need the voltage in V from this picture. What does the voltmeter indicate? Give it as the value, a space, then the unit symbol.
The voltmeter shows 5.75 V
